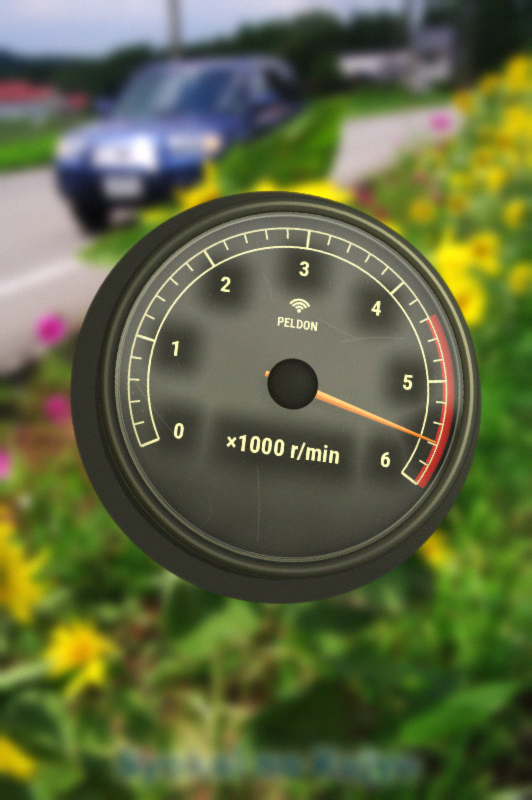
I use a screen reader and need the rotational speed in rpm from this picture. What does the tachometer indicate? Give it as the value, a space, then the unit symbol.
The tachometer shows 5600 rpm
